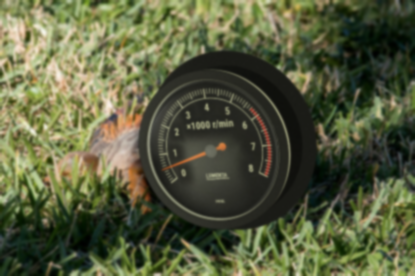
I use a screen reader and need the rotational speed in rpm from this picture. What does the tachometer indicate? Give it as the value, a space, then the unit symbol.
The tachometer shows 500 rpm
